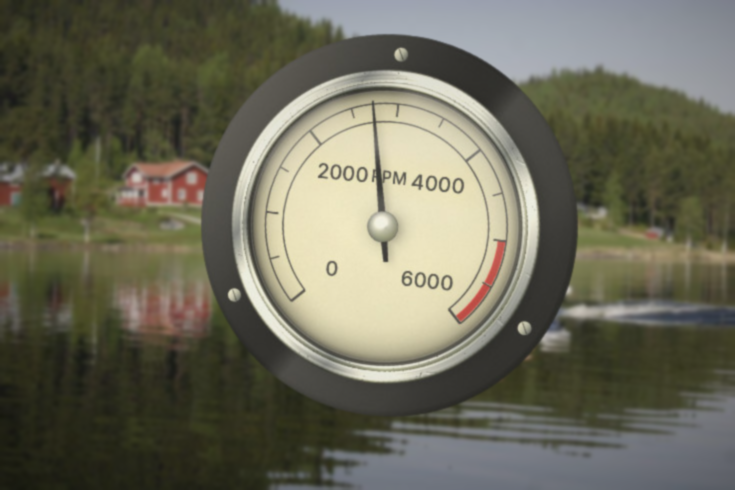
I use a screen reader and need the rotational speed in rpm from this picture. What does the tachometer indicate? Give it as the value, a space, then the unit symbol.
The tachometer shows 2750 rpm
